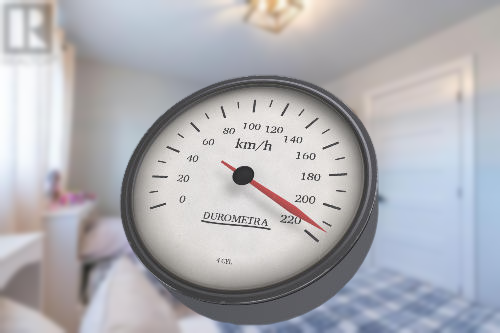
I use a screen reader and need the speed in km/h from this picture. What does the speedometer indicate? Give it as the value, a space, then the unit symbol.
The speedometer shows 215 km/h
